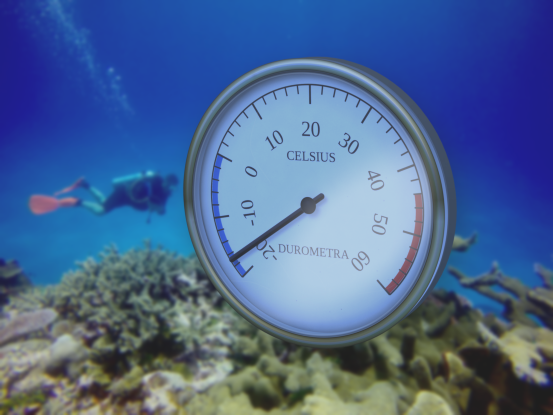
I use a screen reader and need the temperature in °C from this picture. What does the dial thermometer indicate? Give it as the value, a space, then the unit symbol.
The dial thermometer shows -17 °C
